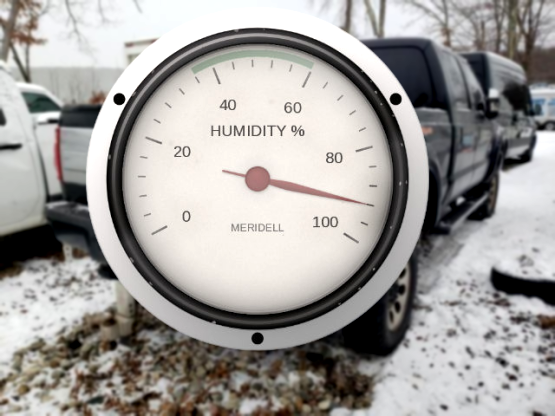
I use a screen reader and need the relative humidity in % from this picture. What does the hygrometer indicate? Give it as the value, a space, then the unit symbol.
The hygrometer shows 92 %
